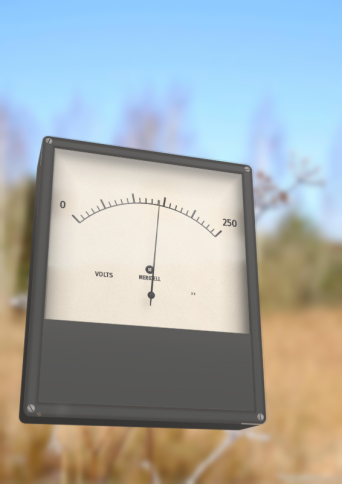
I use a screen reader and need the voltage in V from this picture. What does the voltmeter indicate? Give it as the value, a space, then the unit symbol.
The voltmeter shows 140 V
